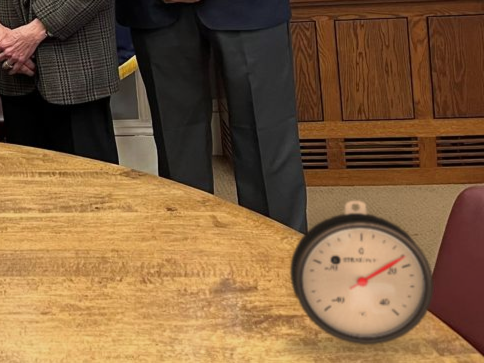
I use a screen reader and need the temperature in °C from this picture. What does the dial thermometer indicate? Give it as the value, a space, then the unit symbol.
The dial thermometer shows 16 °C
